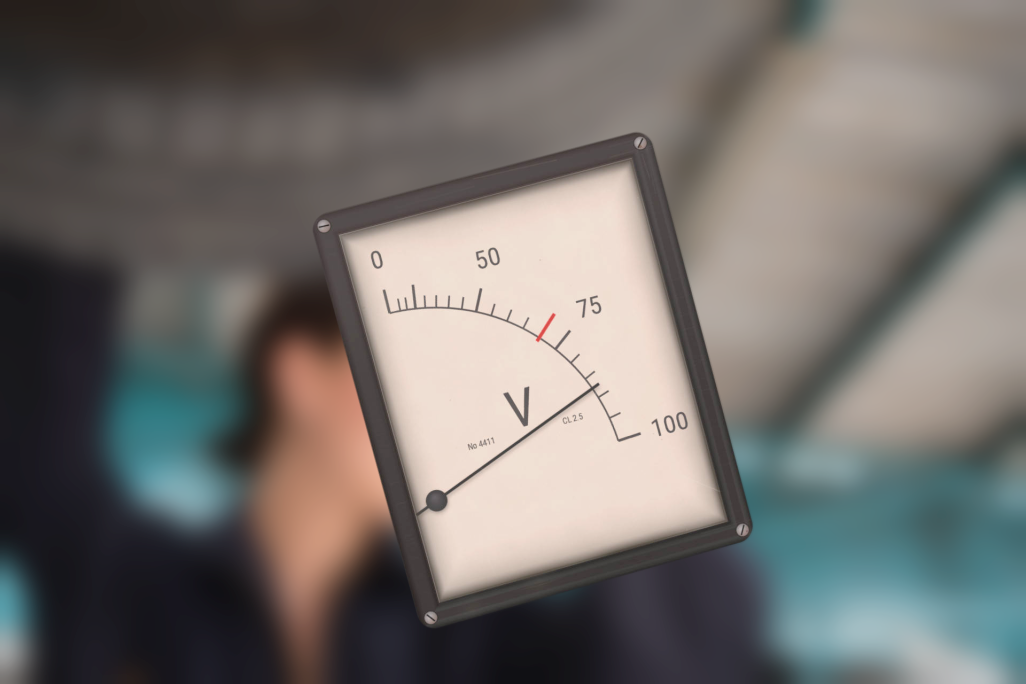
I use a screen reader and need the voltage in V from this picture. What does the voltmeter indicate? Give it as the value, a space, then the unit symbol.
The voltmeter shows 87.5 V
